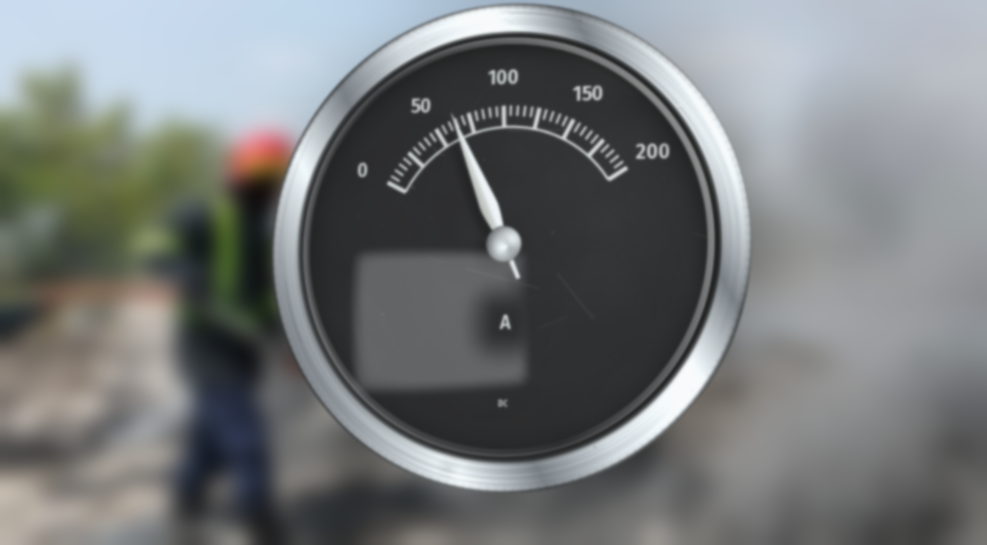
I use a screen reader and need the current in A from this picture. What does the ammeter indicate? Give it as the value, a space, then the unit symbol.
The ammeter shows 65 A
